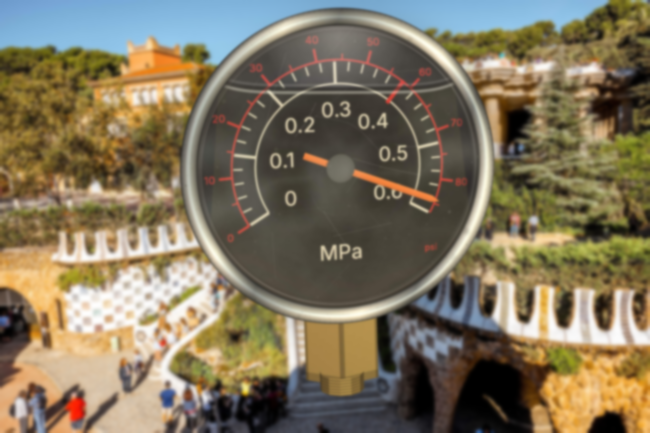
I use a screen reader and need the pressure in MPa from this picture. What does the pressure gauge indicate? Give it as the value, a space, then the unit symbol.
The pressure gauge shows 0.58 MPa
